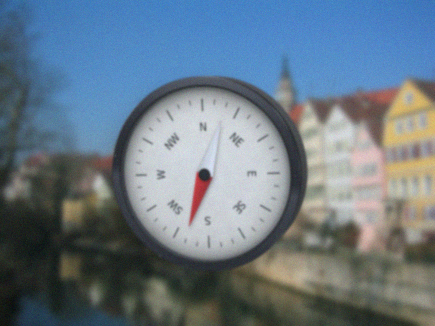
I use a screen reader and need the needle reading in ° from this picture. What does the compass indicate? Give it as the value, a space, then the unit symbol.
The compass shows 200 °
